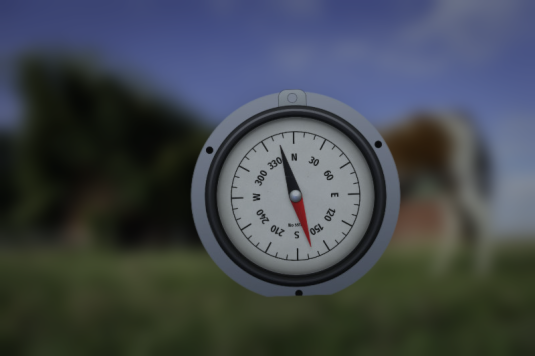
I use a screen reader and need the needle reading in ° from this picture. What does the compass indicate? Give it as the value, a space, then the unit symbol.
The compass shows 165 °
